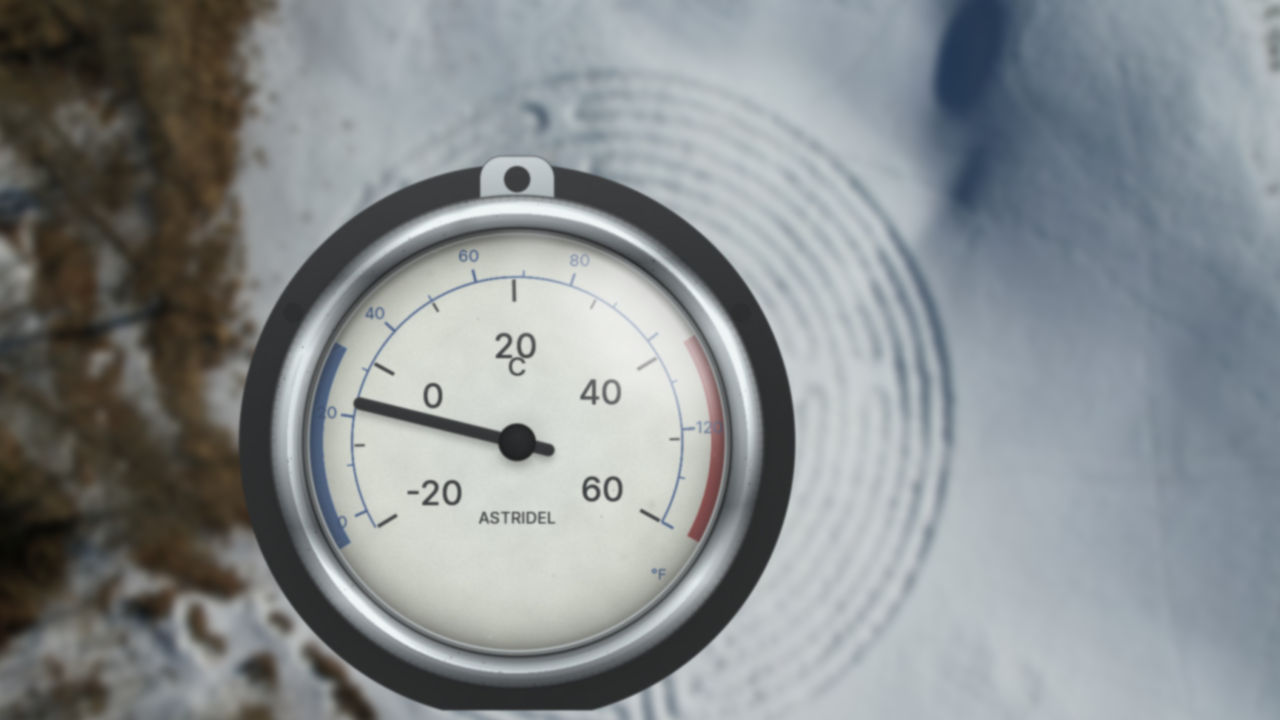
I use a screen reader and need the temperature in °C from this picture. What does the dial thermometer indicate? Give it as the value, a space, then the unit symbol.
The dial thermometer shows -5 °C
